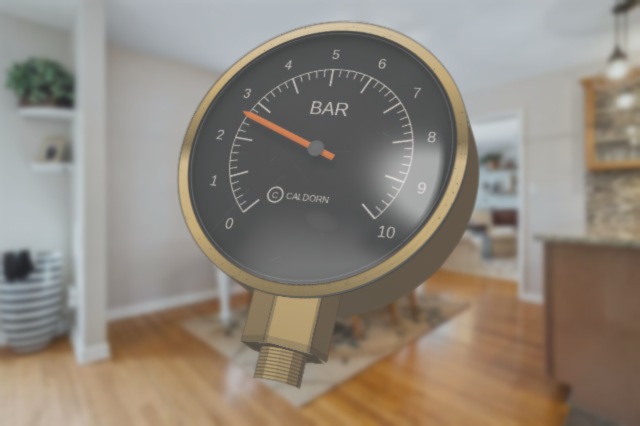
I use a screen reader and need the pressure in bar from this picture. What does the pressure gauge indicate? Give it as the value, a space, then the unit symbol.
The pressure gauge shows 2.6 bar
